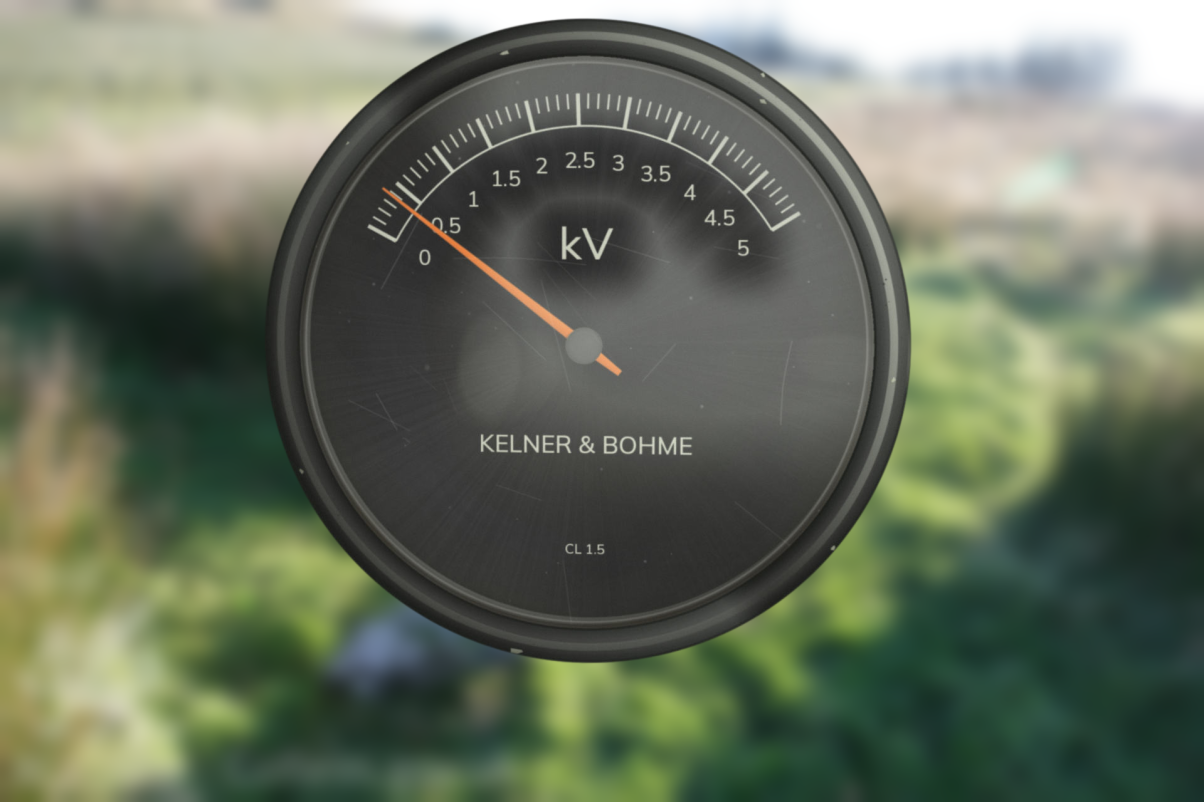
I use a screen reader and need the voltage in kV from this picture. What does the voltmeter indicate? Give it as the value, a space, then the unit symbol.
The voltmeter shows 0.4 kV
